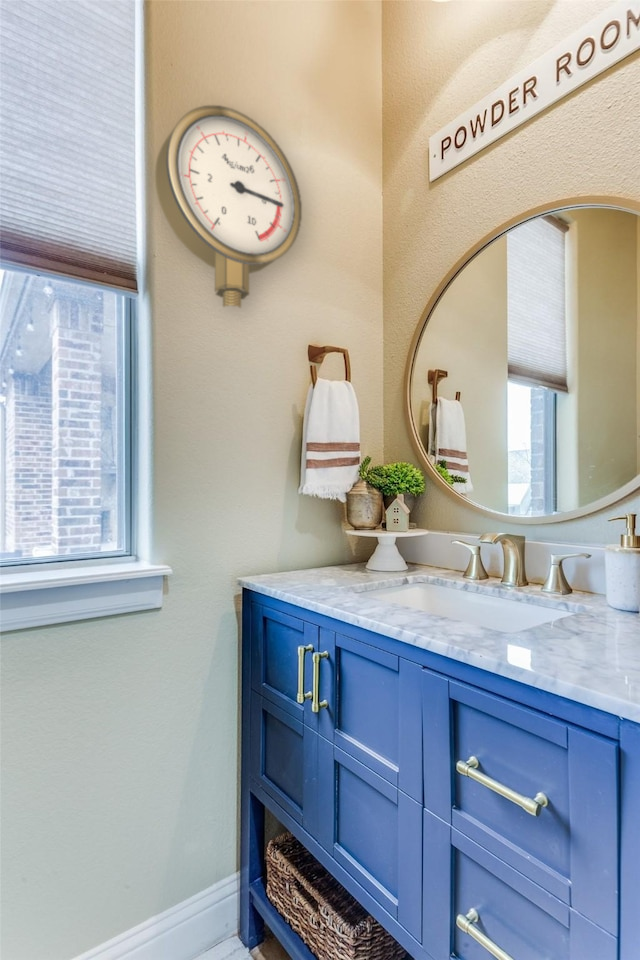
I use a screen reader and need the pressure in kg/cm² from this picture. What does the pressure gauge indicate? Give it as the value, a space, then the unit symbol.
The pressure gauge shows 8 kg/cm²
